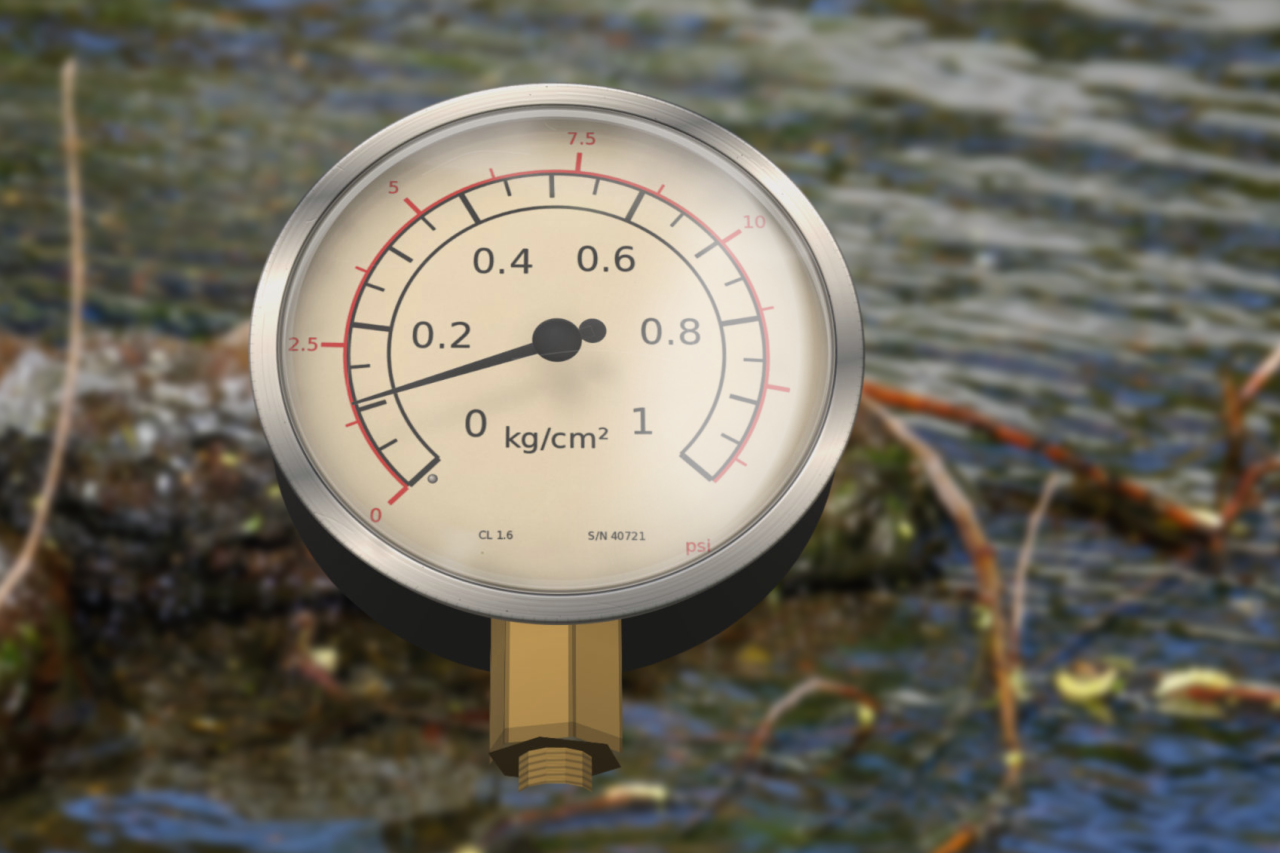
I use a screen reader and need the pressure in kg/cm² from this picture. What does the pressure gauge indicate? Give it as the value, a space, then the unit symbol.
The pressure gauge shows 0.1 kg/cm²
